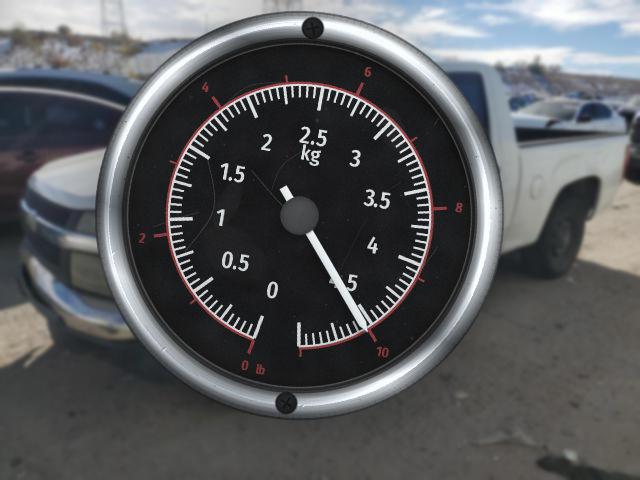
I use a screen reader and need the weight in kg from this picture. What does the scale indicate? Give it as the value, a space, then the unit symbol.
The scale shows 4.55 kg
